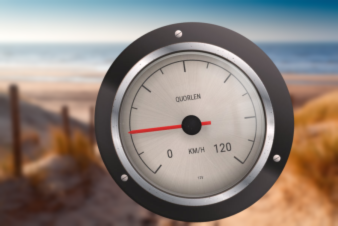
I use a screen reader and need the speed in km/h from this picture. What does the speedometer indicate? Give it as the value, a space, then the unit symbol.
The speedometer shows 20 km/h
